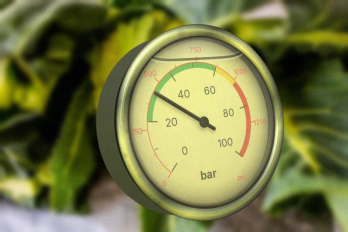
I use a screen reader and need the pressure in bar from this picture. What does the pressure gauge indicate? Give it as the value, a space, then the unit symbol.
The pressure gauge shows 30 bar
